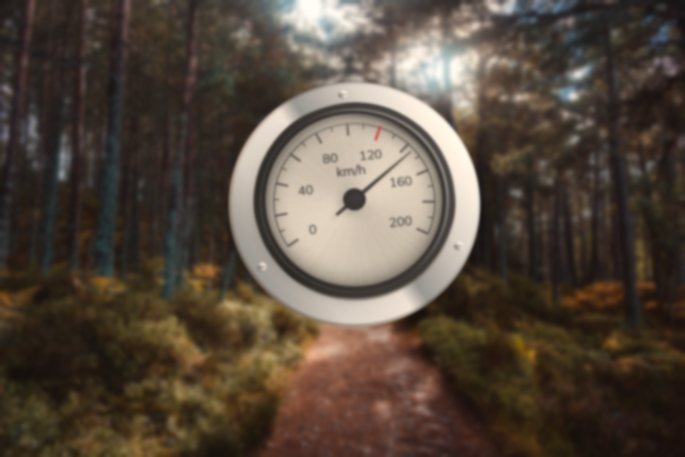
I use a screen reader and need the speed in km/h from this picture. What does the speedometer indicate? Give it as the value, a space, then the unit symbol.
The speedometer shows 145 km/h
